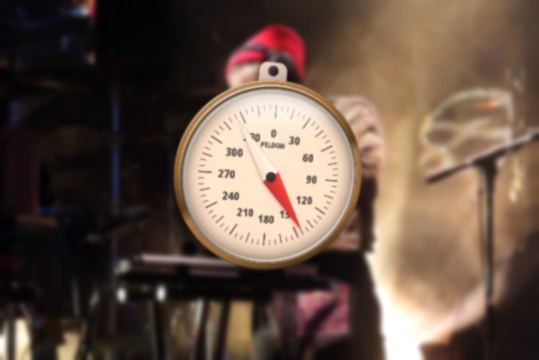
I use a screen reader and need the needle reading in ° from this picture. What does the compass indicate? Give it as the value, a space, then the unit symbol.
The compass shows 145 °
